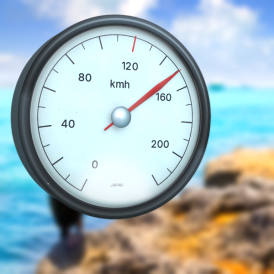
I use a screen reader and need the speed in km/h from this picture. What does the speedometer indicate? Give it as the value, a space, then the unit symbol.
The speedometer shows 150 km/h
